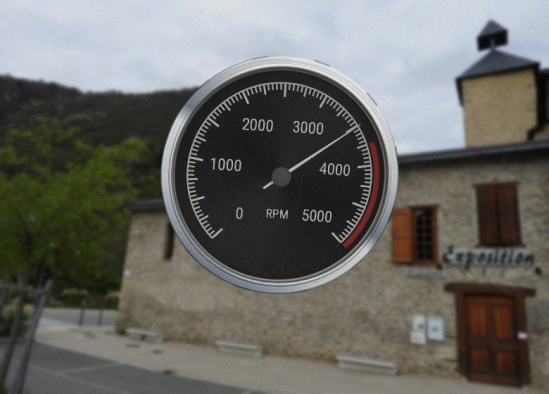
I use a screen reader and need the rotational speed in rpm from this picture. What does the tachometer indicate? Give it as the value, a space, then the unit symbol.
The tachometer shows 3500 rpm
